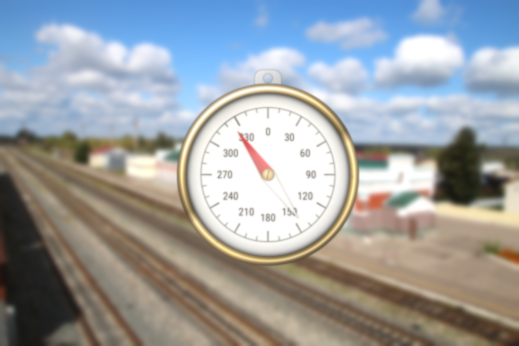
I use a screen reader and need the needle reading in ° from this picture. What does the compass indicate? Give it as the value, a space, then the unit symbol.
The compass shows 325 °
